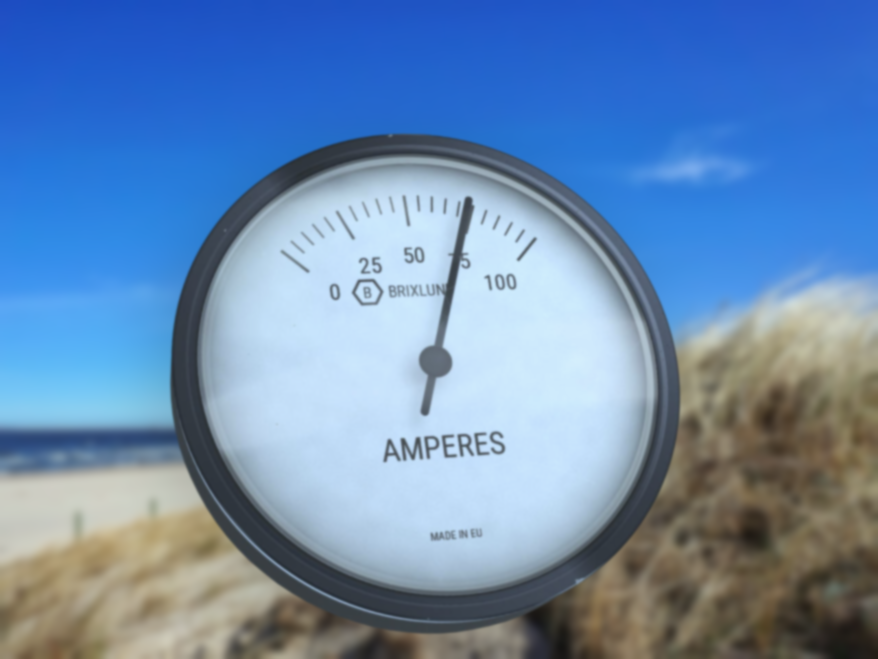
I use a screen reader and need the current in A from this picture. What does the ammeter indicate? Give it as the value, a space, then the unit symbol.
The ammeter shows 72.5 A
